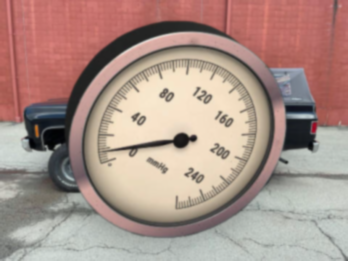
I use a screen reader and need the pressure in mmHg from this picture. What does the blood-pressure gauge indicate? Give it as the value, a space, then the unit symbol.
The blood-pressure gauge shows 10 mmHg
